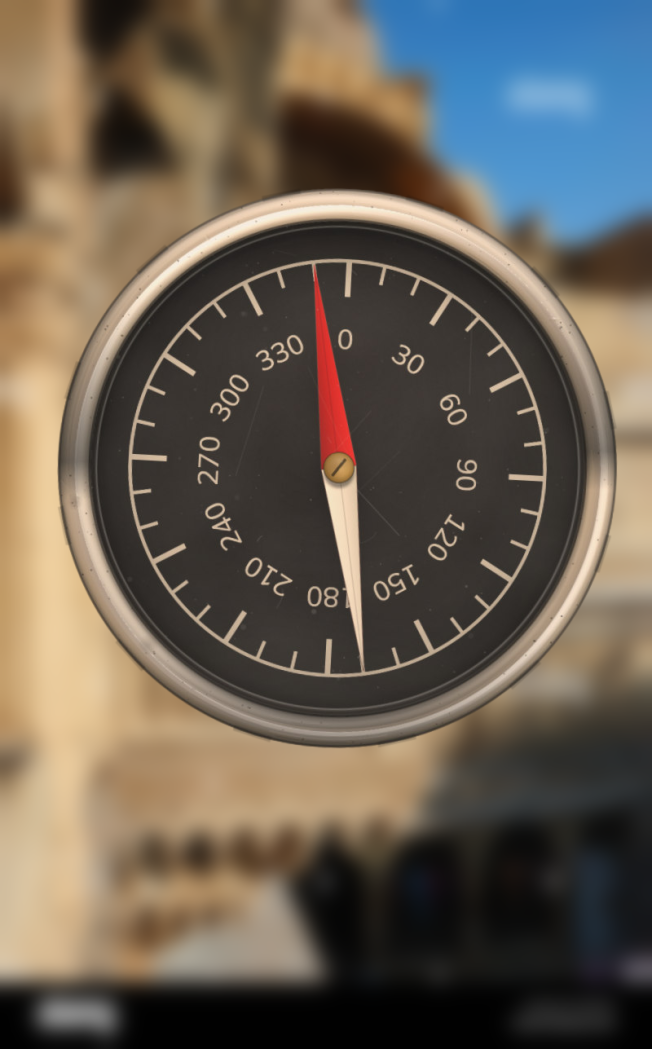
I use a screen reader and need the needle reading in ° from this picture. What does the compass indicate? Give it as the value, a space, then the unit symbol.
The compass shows 350 °
